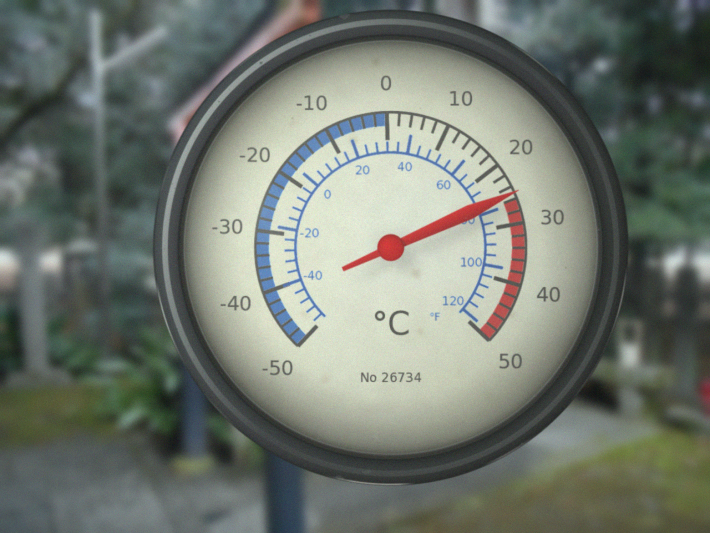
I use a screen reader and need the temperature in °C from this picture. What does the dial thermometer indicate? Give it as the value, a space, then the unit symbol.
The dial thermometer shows 25 °C
